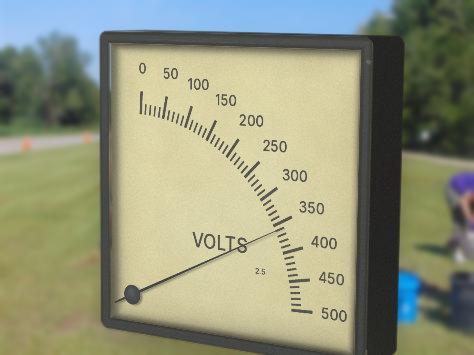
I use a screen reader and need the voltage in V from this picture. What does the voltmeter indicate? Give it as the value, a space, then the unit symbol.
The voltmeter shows 360 V
